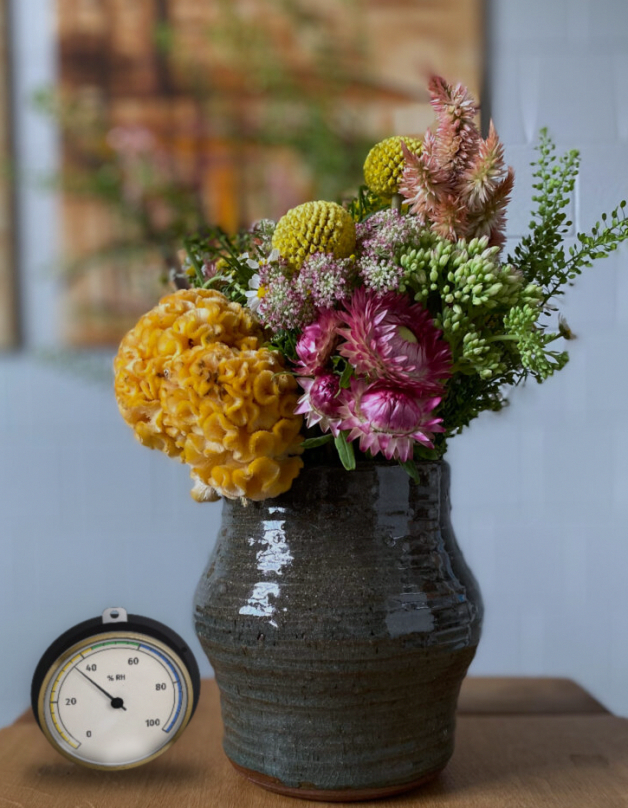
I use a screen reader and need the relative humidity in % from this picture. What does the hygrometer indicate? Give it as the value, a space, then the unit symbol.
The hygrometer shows 36 %
